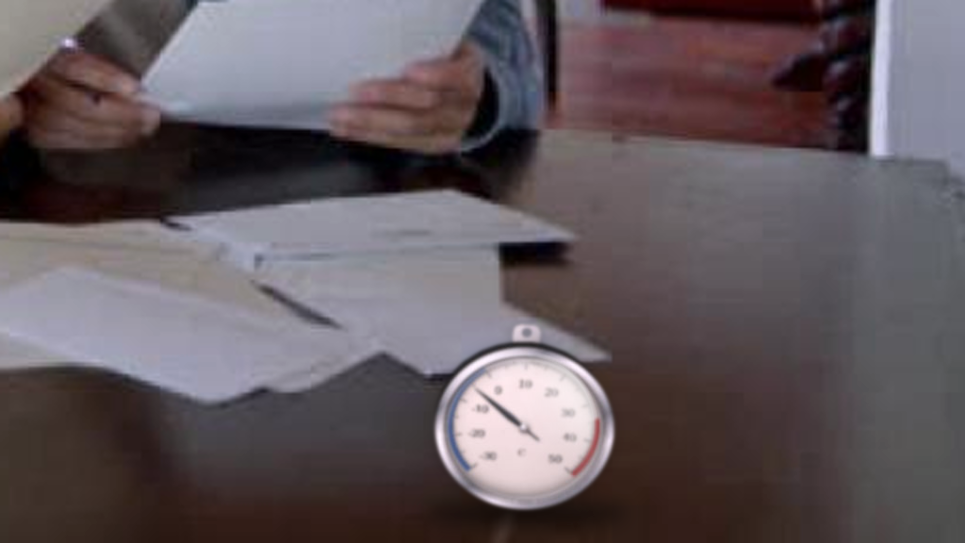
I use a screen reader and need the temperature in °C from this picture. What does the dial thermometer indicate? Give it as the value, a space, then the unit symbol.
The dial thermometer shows -5 °C
